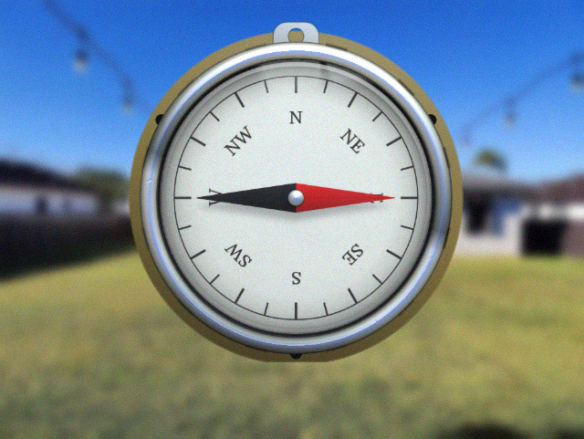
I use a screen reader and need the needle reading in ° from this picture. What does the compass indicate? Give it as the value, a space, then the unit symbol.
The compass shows 90 °
